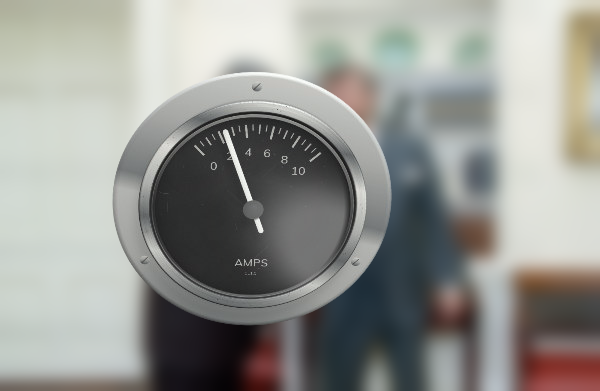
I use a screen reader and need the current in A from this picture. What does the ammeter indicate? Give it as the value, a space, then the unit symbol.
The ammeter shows 2.5 A
